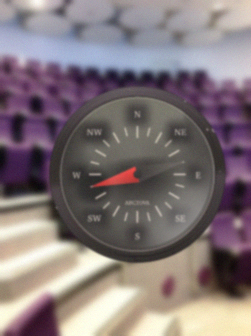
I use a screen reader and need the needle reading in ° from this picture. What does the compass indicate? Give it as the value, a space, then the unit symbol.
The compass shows 255 °
